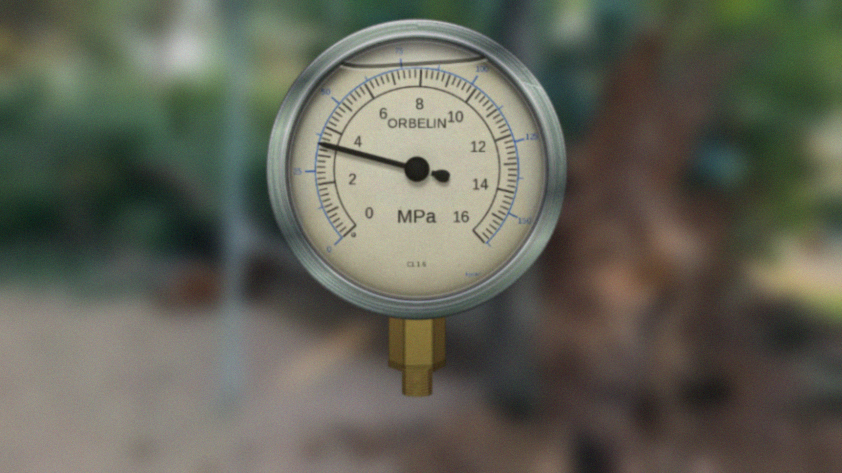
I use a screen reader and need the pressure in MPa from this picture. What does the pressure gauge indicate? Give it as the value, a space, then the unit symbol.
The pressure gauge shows 3.4 MPa
